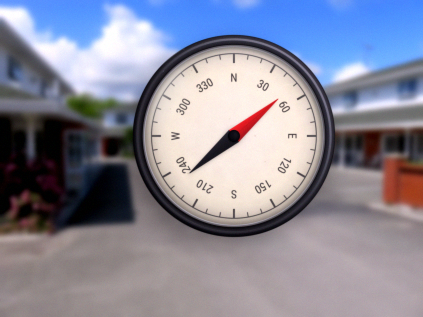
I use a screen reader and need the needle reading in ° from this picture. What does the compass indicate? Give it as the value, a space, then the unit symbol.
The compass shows 50 °
